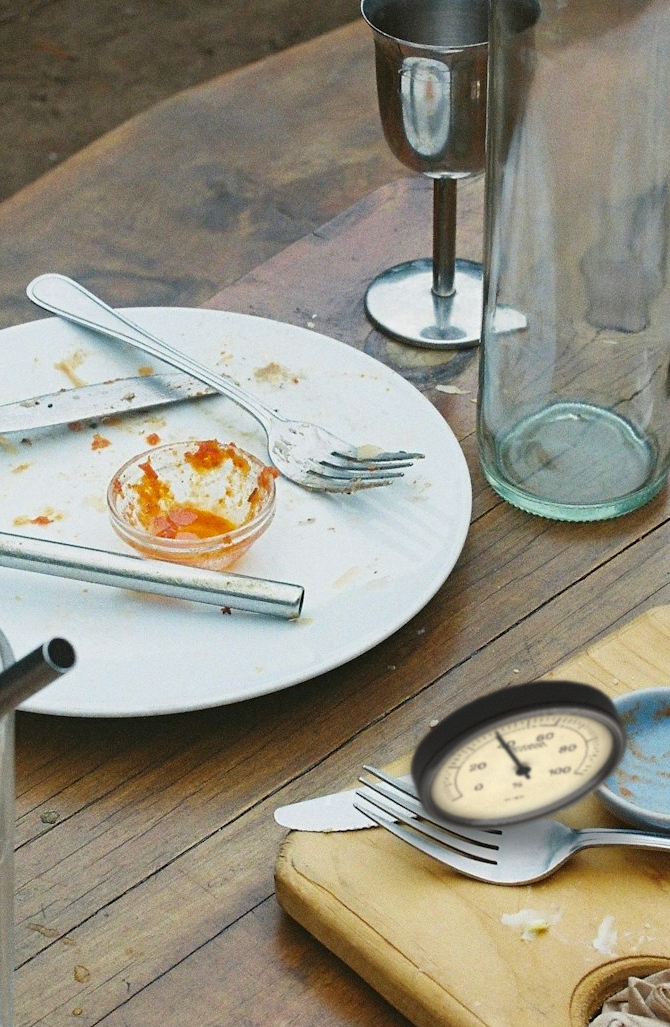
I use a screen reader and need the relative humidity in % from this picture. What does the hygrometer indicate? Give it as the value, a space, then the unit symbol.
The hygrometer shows 40 %
